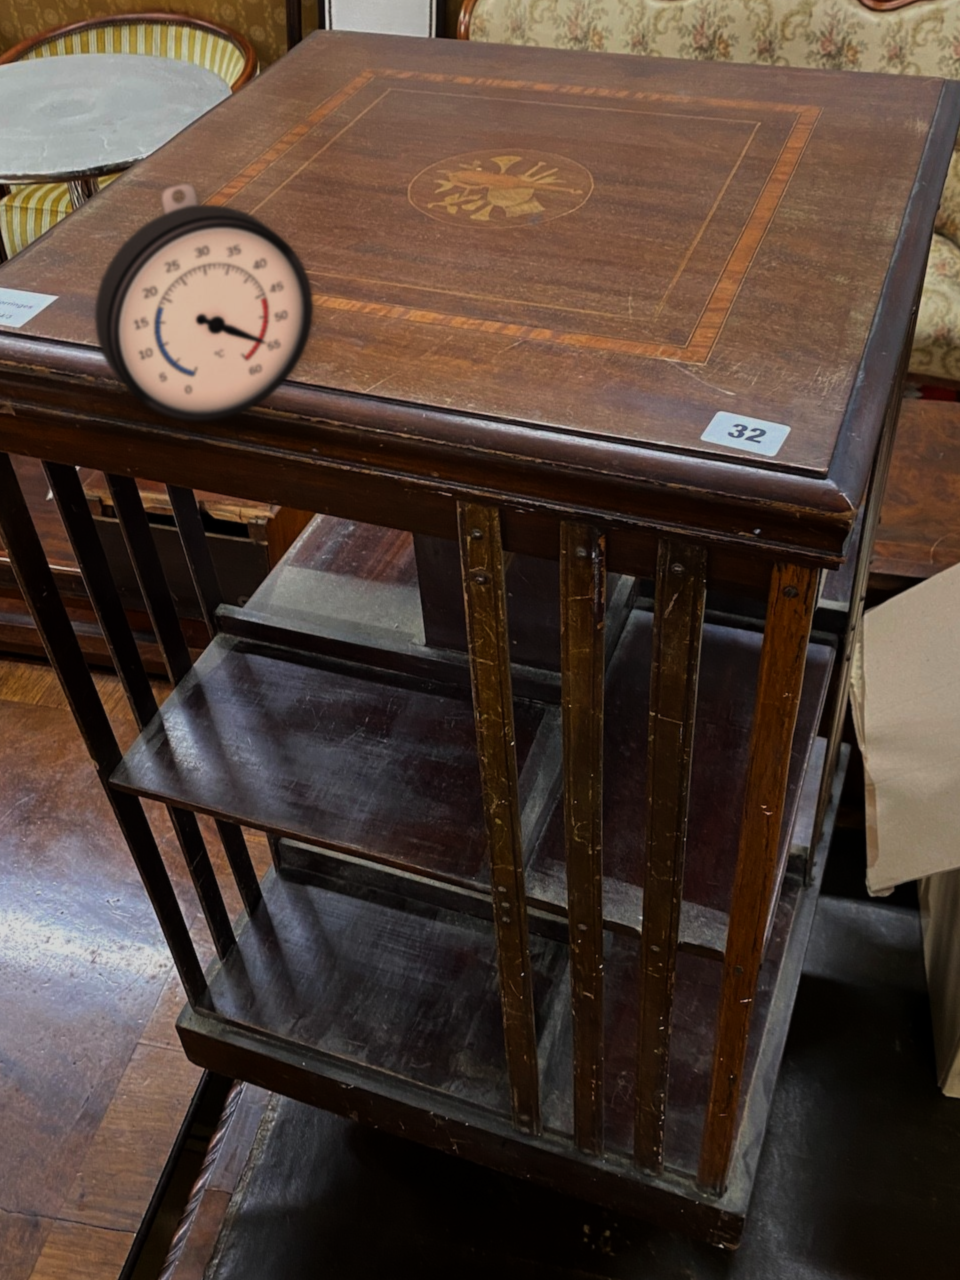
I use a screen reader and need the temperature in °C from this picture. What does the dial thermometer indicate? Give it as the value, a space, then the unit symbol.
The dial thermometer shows 55 °C
